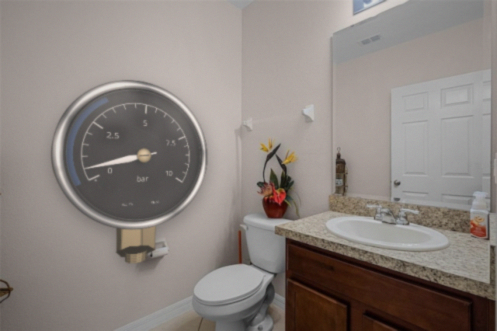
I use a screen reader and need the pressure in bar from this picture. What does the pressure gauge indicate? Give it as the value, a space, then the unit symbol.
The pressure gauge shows 0.5 bar
